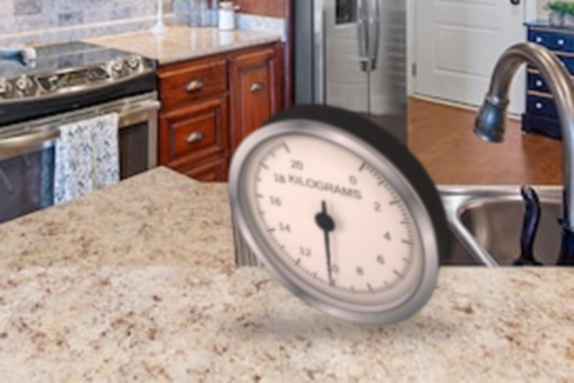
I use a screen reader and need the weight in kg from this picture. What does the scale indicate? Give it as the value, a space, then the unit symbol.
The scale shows 10 kg
